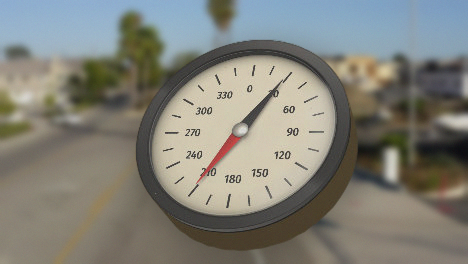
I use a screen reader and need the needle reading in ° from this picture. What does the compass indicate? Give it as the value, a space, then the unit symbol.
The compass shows 210 °
